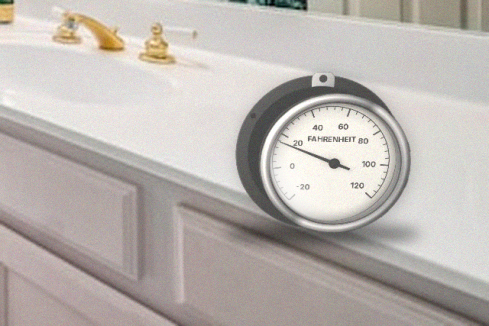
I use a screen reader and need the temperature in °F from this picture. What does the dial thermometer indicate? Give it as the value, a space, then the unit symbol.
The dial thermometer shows 16 °F
